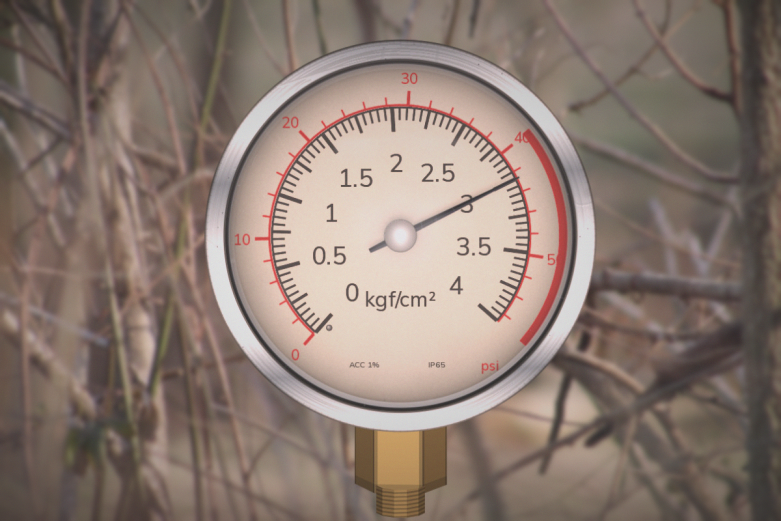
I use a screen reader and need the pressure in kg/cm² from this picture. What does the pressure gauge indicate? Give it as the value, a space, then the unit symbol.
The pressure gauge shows 3 kg/cm²
